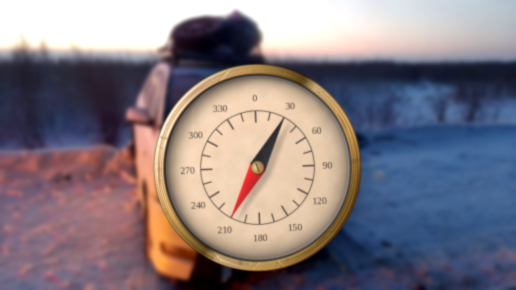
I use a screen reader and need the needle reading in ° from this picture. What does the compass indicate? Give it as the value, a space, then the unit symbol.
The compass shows 210 °
